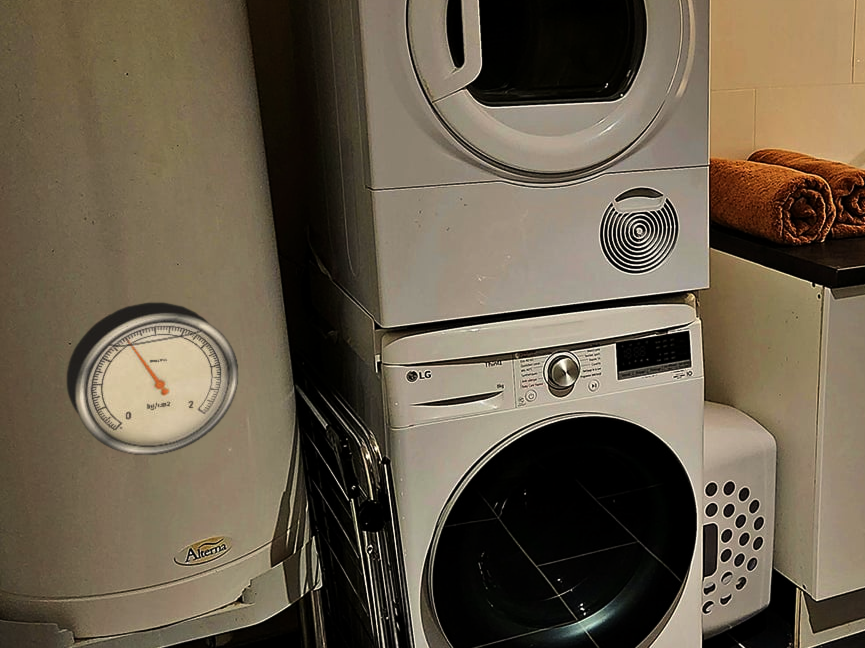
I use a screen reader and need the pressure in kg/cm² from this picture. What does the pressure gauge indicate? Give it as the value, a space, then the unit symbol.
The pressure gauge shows 0.8 kg/cm²
